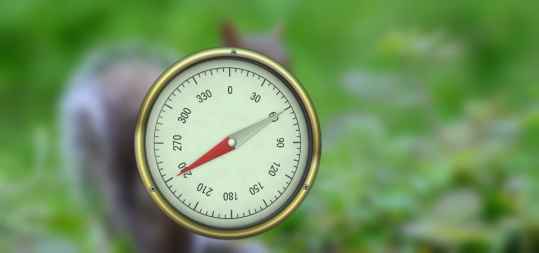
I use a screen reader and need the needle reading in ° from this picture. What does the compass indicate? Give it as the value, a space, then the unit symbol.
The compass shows 240 °
